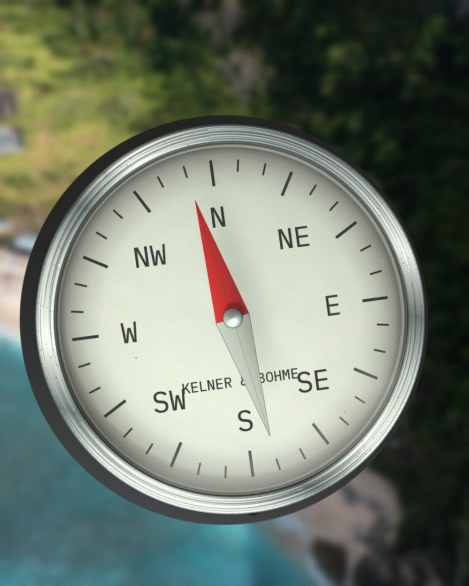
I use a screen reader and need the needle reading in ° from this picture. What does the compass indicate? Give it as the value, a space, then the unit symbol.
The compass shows 350 °
